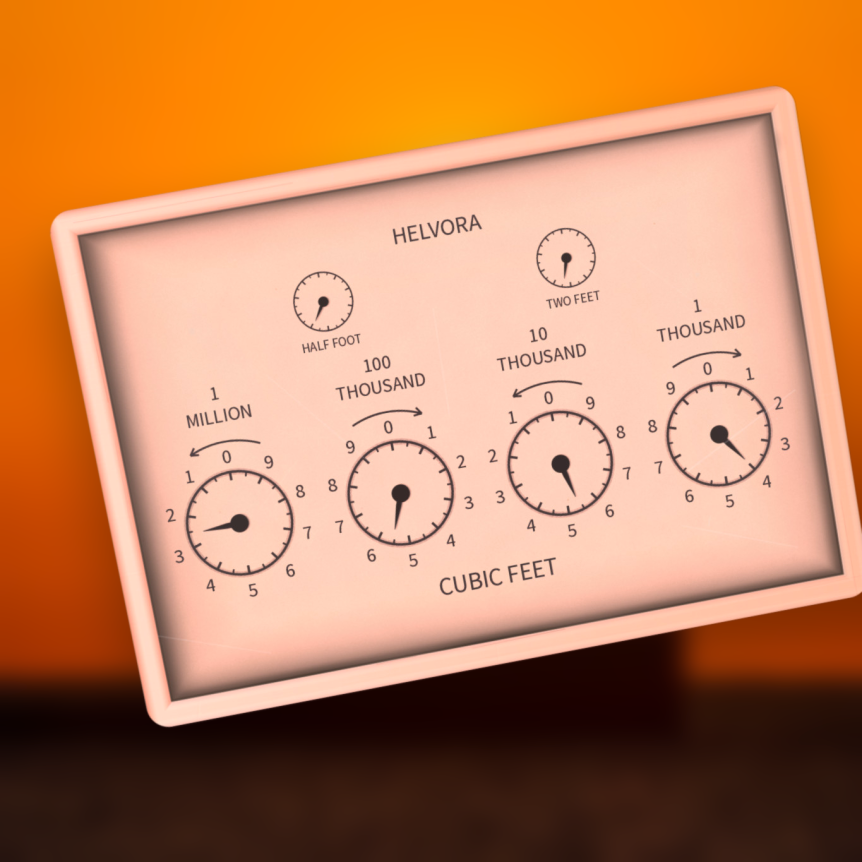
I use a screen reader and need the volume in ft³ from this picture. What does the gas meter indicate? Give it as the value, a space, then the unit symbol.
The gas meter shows 255400 ft³
